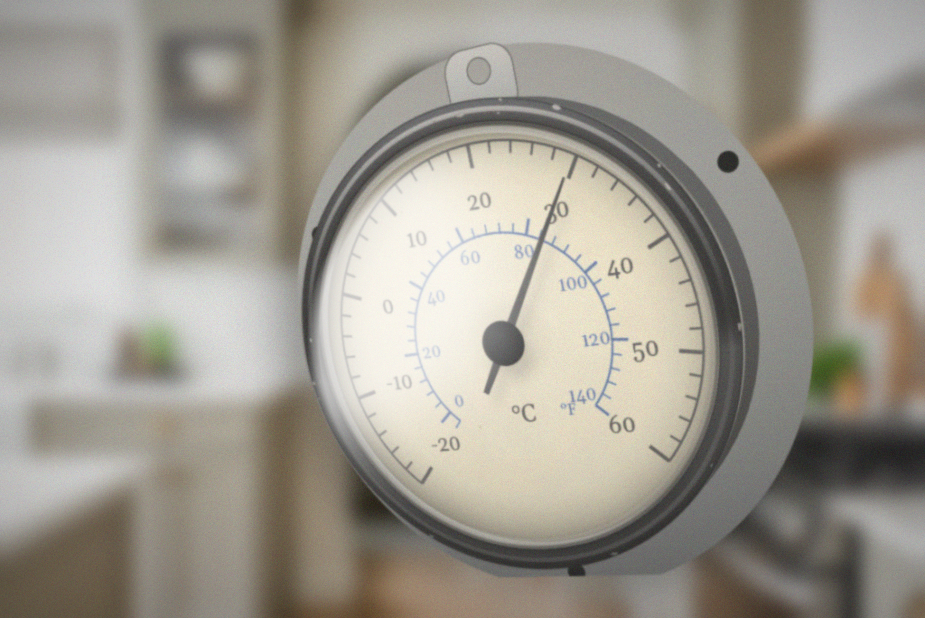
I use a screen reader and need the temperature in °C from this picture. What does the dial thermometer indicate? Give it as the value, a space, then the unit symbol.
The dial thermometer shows 30 °C
